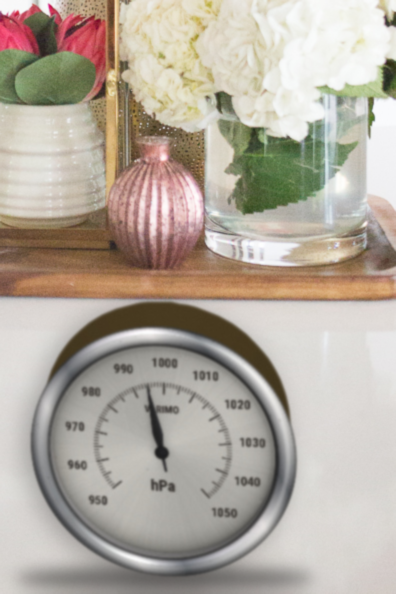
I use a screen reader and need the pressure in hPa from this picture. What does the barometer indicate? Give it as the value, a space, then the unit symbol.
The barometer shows 995 hPa
